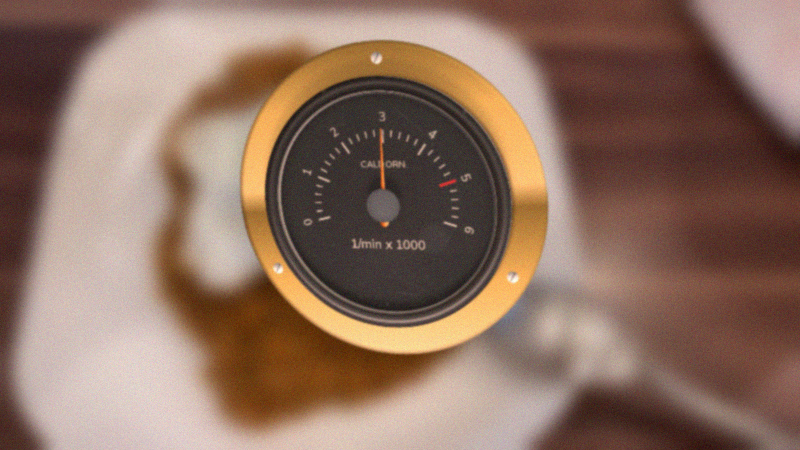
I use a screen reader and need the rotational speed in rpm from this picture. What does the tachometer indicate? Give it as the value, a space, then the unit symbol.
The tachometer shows 3000 rpm
